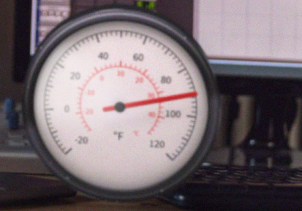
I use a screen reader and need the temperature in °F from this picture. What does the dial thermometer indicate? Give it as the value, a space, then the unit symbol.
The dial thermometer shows 90 °F
